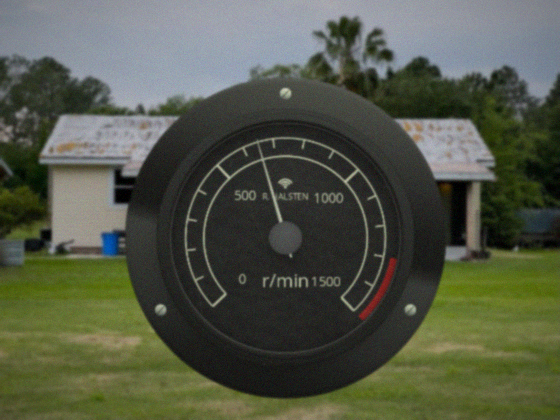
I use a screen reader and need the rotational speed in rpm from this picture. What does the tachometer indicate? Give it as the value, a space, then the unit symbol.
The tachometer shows 650 rpm
